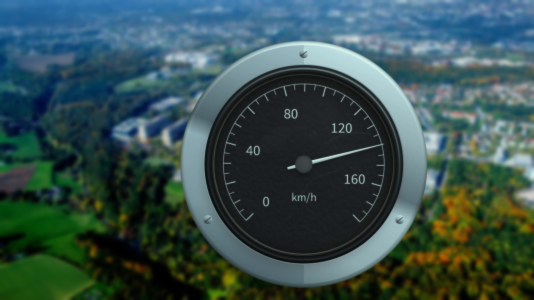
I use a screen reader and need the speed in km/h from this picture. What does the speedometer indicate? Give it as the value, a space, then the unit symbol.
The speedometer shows 140 km/h
